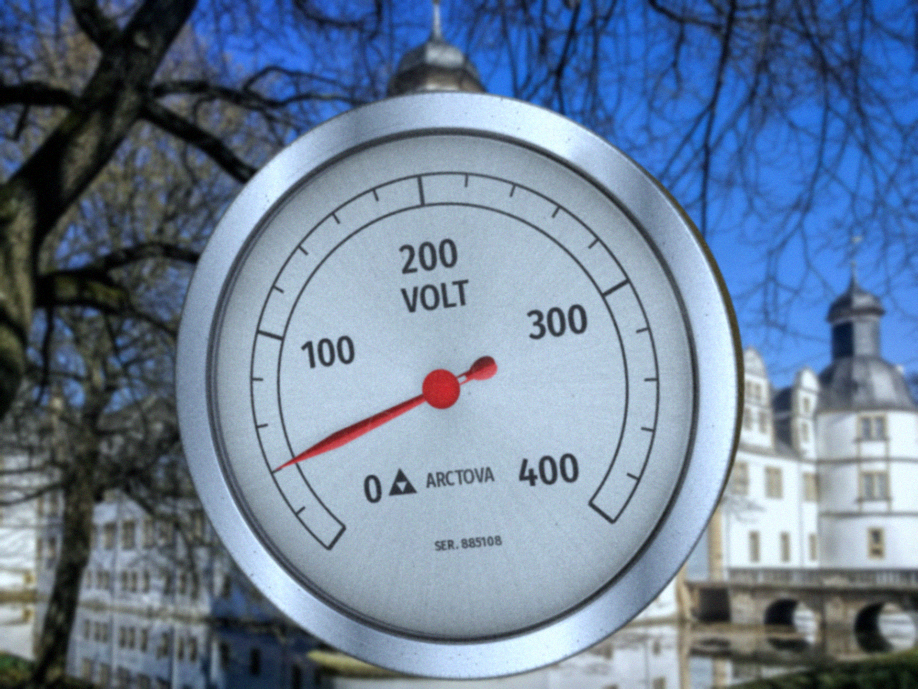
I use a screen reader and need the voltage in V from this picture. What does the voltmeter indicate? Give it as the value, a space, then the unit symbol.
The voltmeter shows 40 V
